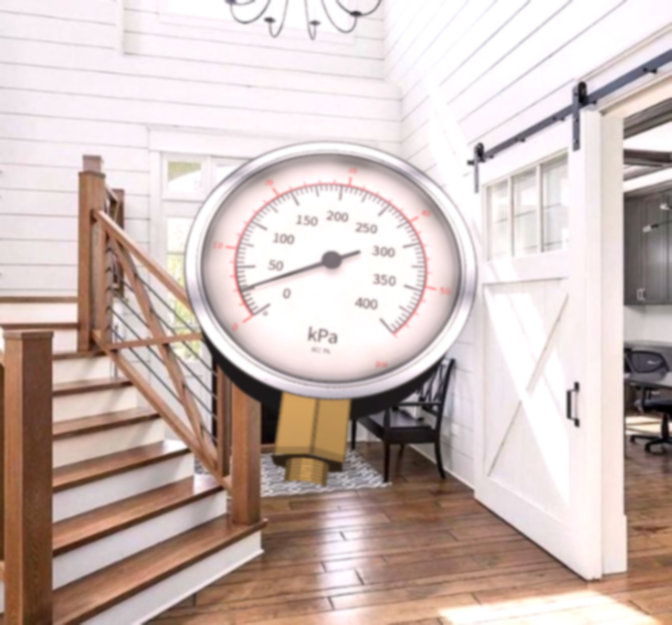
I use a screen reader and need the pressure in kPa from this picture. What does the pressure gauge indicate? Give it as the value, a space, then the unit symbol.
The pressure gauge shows 25 kPa
